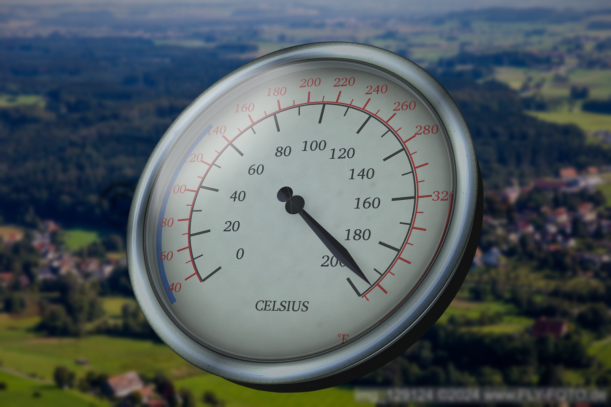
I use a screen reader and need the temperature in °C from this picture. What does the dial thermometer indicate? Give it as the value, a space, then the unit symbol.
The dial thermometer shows 195 °C
